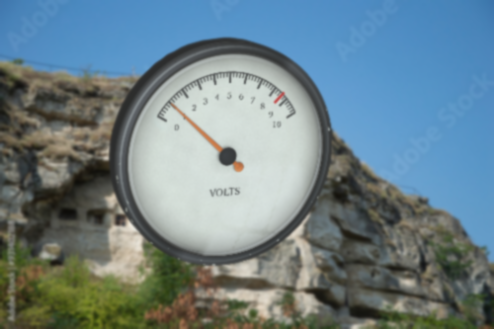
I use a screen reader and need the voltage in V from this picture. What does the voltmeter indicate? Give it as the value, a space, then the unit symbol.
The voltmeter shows 1 V
